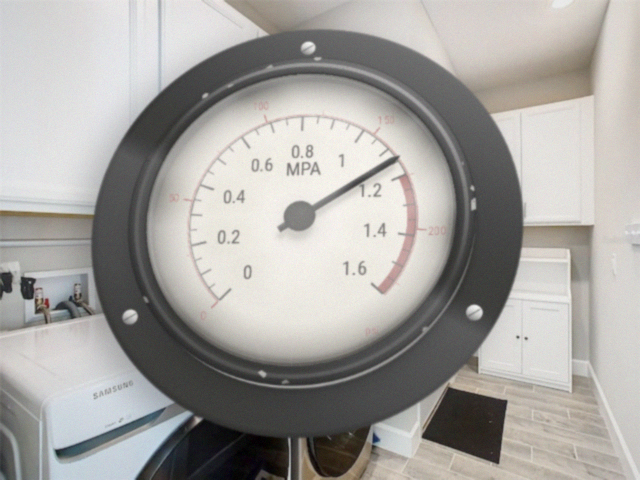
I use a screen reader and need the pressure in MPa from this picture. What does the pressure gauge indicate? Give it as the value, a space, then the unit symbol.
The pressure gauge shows 1.15 MPa
